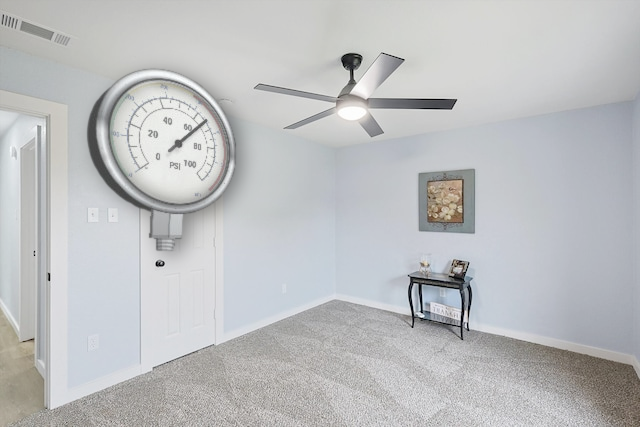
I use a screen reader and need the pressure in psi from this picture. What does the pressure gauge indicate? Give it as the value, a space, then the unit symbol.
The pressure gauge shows 65 psi
